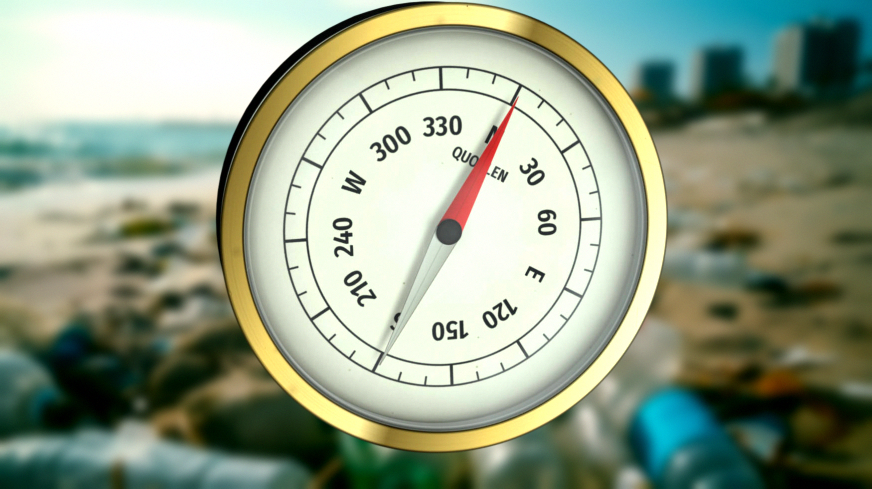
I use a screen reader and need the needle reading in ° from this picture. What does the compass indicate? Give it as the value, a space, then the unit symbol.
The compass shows 0 °
